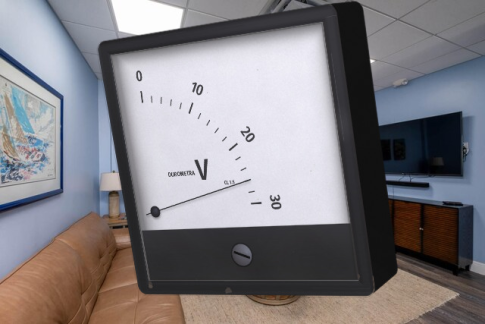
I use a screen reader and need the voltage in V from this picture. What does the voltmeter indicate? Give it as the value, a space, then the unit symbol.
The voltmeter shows 26 V
